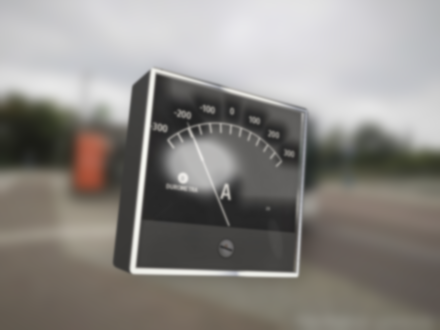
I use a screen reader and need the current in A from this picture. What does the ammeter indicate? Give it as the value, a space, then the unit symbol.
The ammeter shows -200 A
